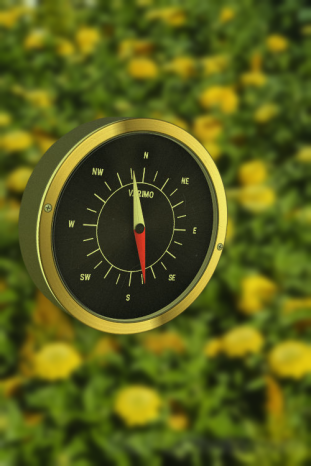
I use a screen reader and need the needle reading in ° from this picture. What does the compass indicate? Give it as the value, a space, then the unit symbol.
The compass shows 165 °
